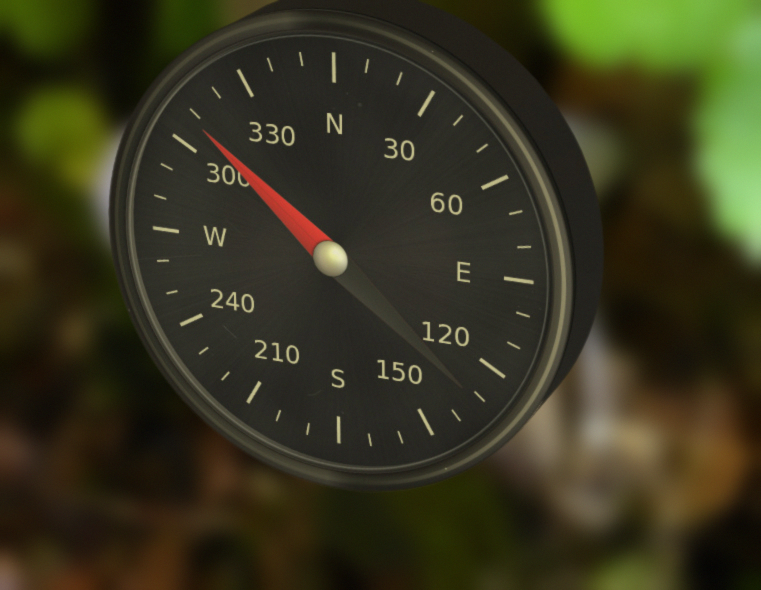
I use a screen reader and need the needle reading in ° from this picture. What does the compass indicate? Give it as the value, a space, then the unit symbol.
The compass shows 310 °
